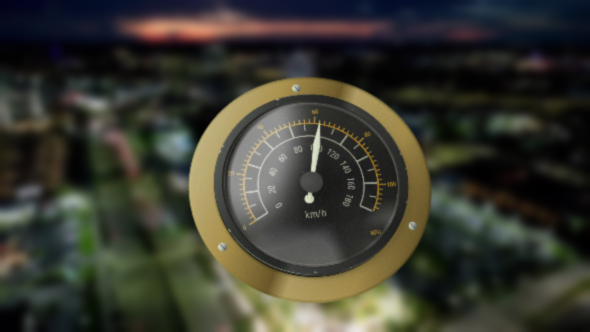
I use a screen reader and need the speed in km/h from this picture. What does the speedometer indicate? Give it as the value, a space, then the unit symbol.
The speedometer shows 100 km/h
